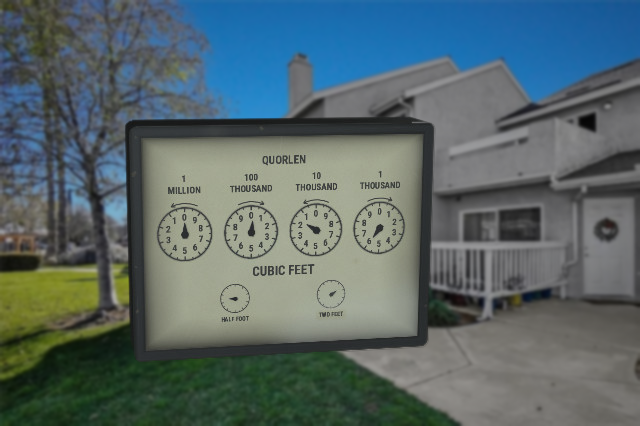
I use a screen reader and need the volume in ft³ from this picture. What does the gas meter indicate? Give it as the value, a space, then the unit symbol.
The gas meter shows 1600 ft³
